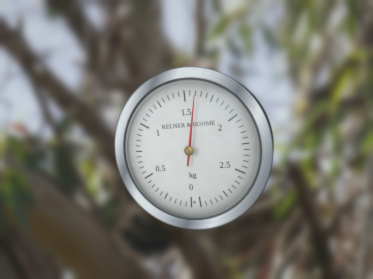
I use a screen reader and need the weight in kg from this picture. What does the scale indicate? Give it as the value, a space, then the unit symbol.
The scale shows 1.6 kg
